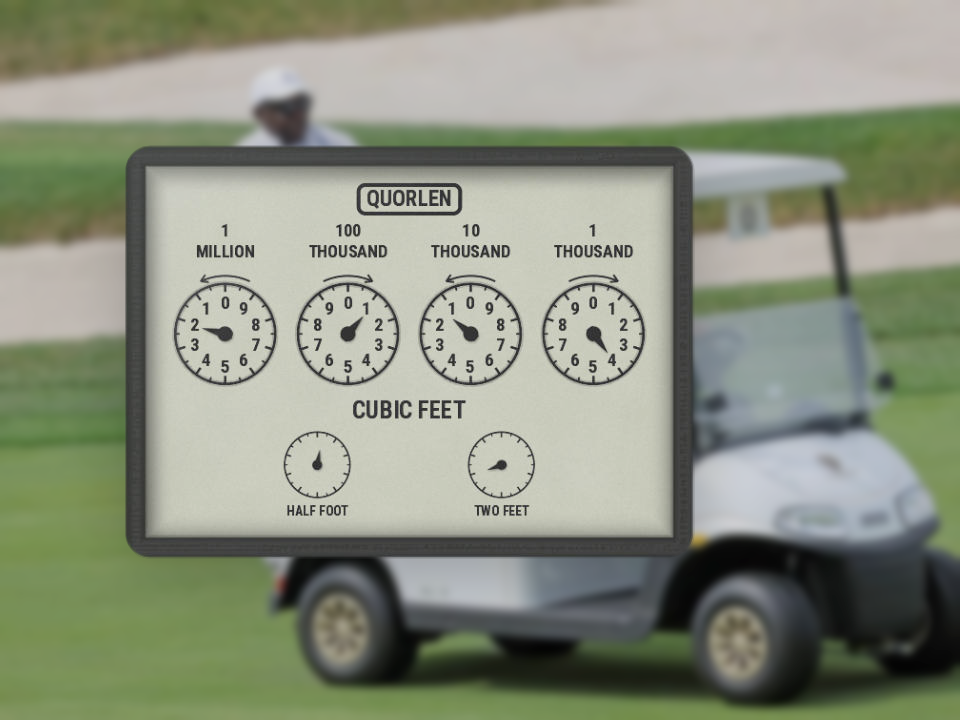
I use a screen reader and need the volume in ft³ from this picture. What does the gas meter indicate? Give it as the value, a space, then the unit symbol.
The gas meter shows 211400 ft³
